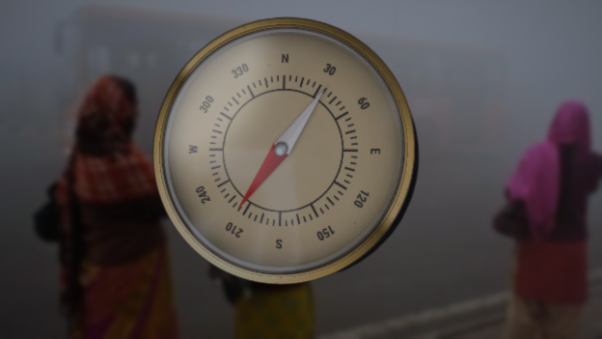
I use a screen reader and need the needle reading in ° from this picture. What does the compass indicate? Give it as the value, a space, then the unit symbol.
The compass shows 215 °
